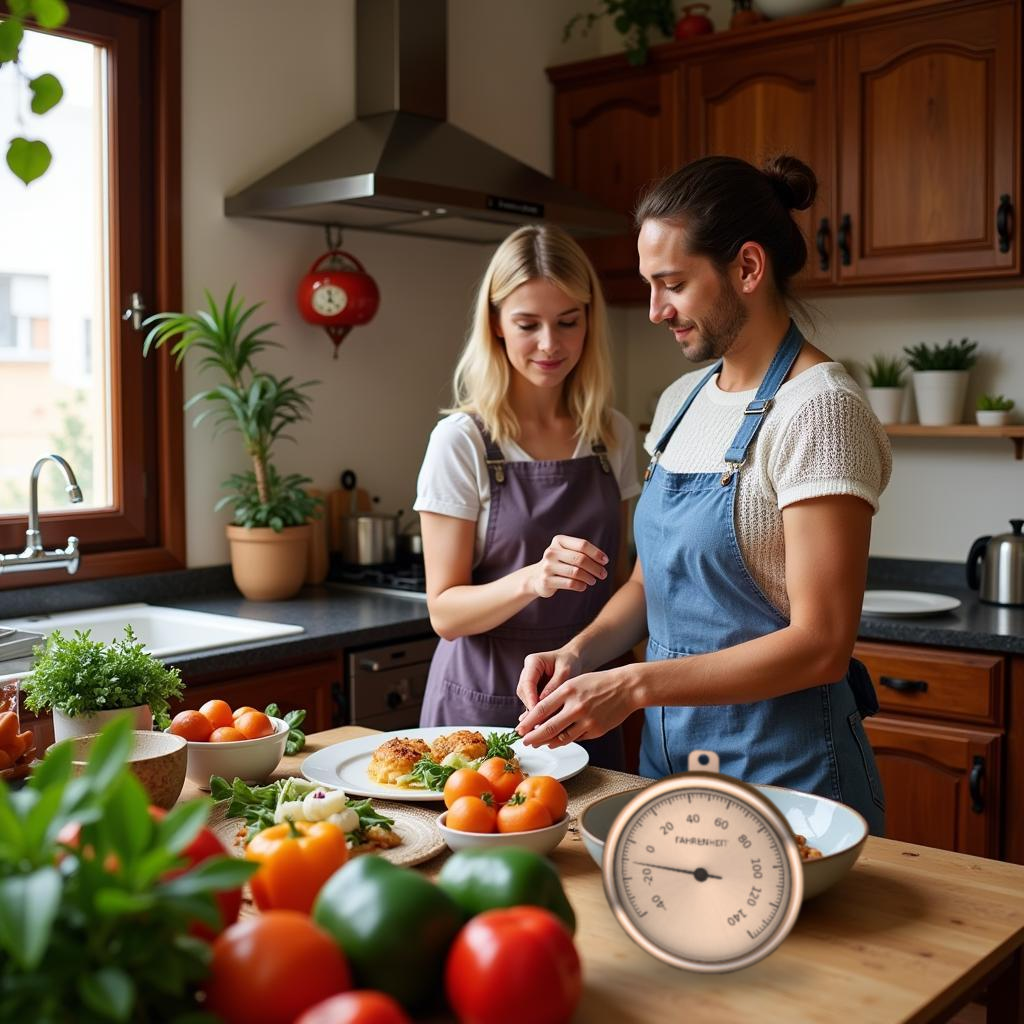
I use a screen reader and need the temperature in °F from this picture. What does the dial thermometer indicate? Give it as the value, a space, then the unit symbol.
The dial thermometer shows -10 °F
